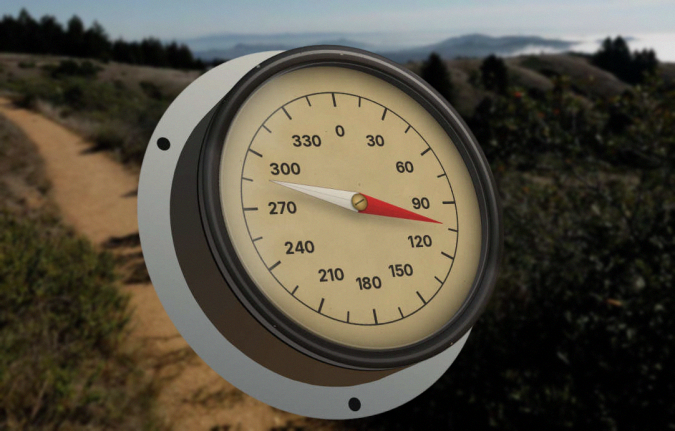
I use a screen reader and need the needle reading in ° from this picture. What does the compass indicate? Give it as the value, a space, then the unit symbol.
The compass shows 105 °
